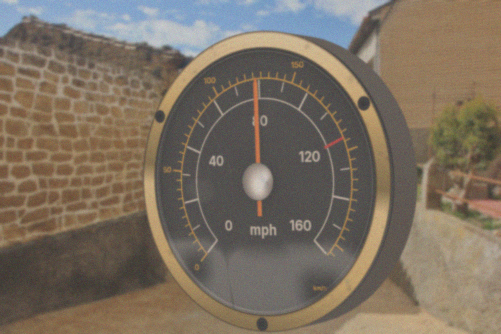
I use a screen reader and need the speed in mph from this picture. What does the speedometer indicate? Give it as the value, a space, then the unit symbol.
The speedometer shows 80 mph
